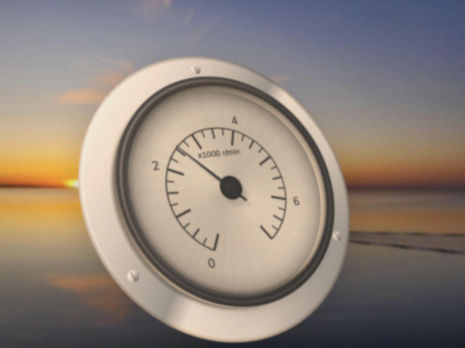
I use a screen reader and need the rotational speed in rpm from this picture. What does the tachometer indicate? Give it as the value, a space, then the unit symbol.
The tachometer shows 2500 rpm
